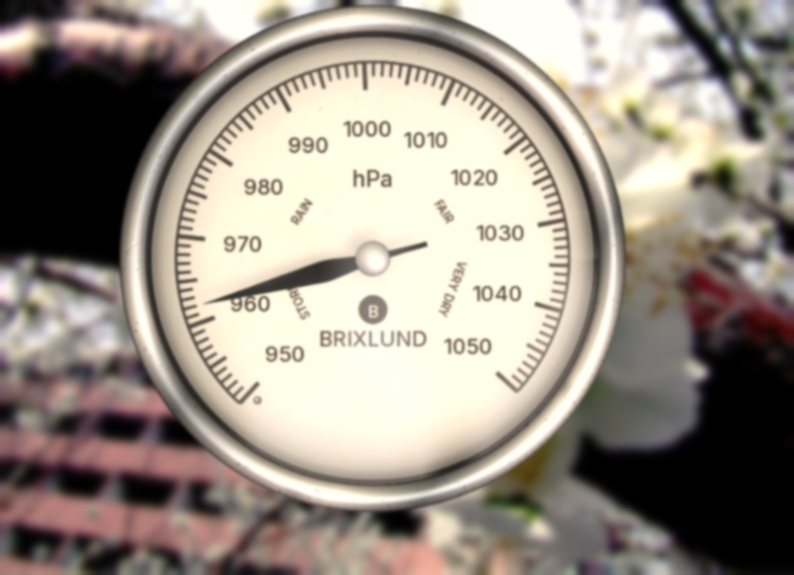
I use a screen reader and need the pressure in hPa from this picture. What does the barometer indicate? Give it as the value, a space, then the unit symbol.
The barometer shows 962 hPa
